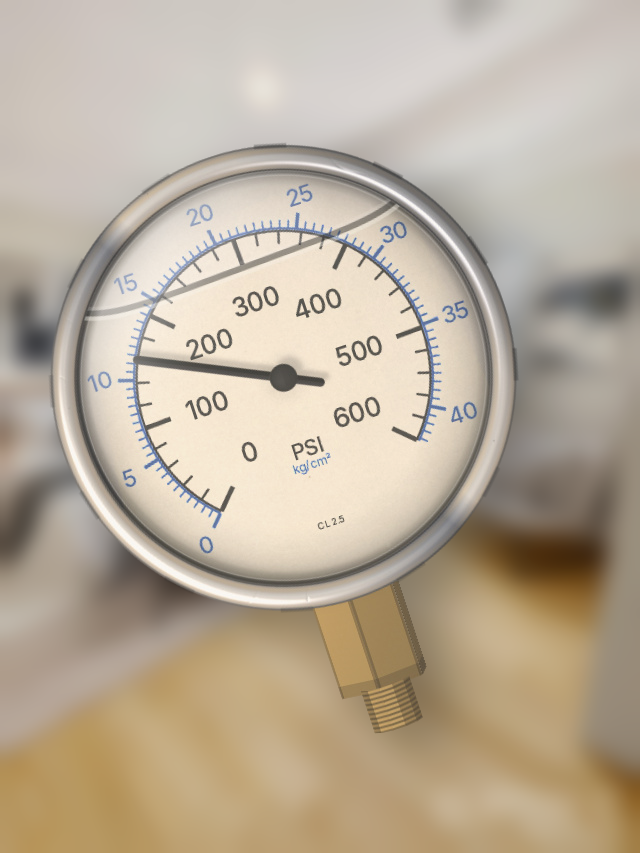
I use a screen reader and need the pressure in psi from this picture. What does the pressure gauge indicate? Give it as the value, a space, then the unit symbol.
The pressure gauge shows 160 psi
